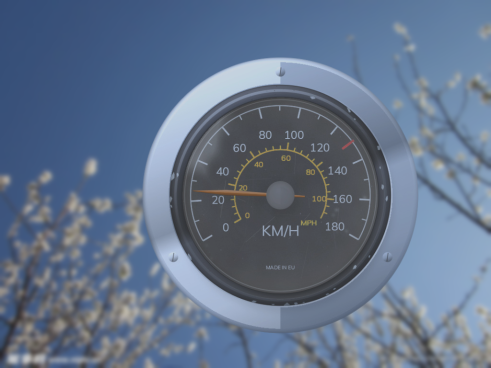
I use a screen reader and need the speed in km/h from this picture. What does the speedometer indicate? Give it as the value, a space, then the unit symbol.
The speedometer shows 25 km/h
